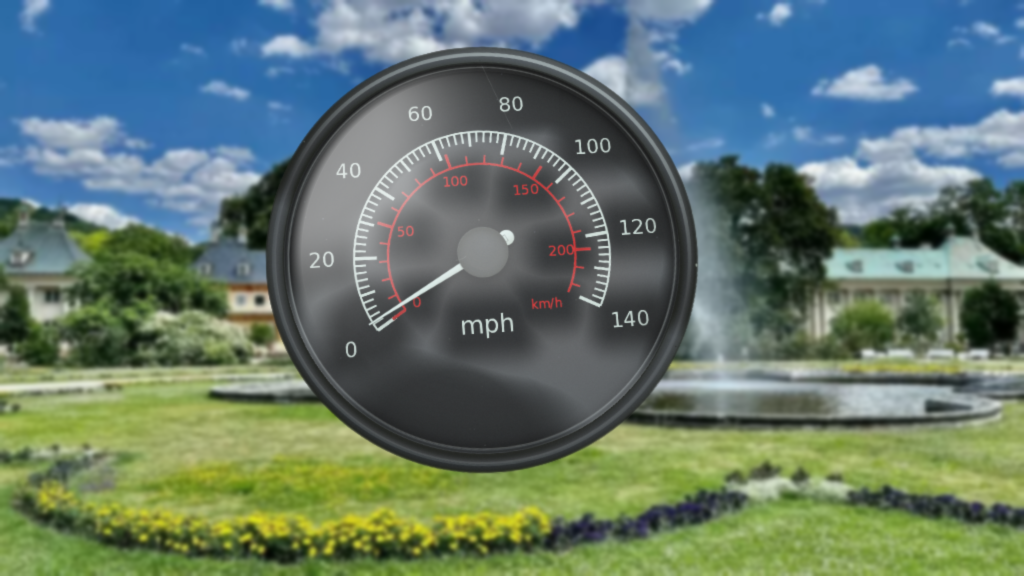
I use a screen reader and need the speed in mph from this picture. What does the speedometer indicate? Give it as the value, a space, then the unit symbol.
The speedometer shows 2 mph
